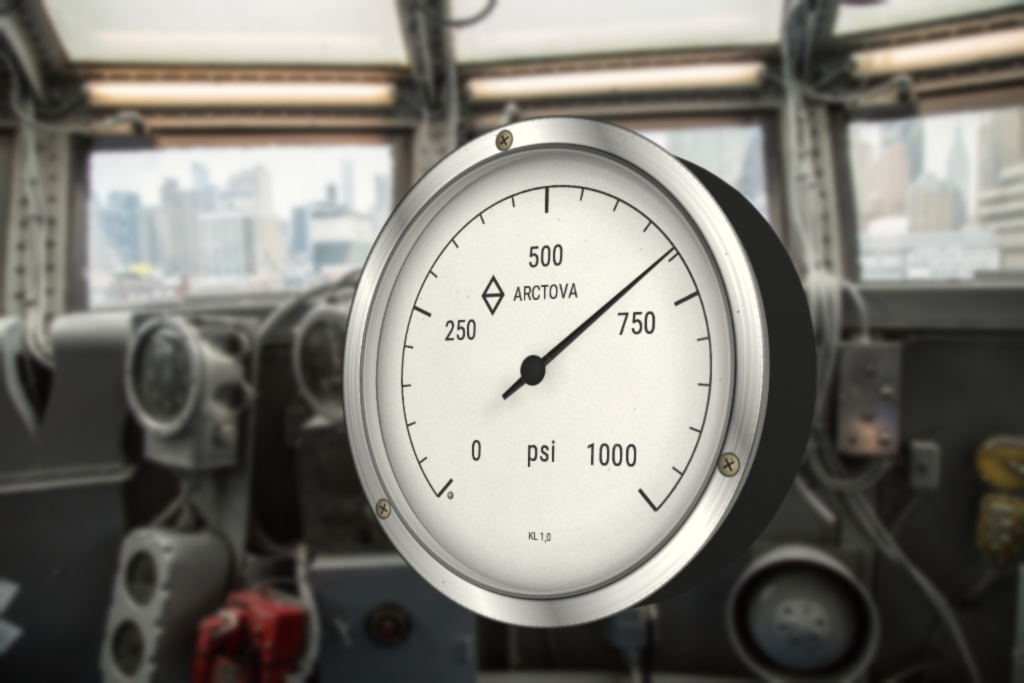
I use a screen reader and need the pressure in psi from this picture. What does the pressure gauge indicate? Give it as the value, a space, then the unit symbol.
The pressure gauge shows 700 psi
